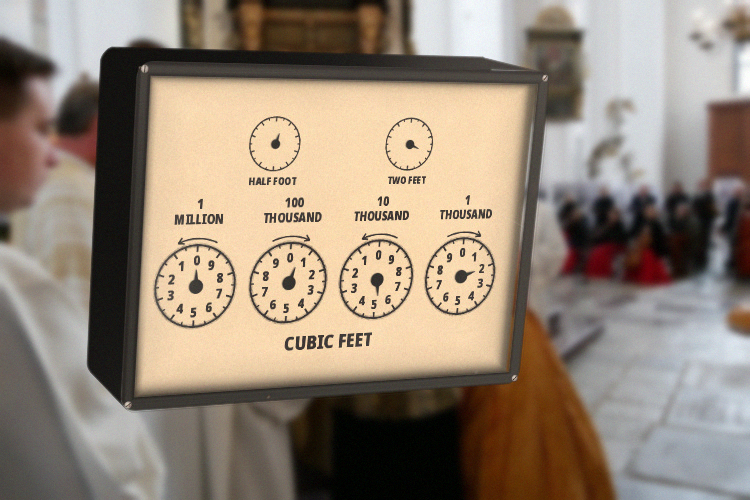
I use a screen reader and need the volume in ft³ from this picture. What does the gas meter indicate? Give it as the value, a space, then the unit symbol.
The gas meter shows 5200 ft³
